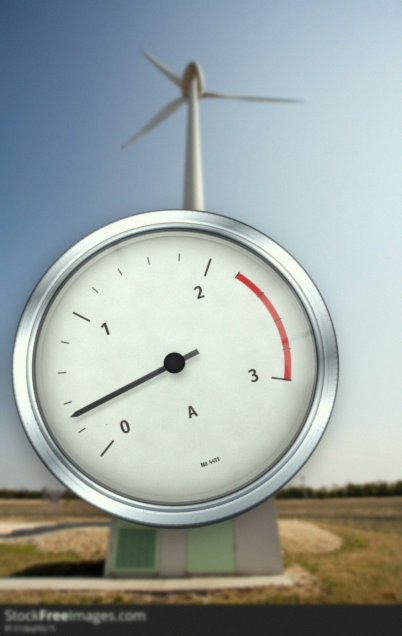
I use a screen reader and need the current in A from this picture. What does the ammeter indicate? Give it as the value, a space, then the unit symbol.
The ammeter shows 0.3 A
